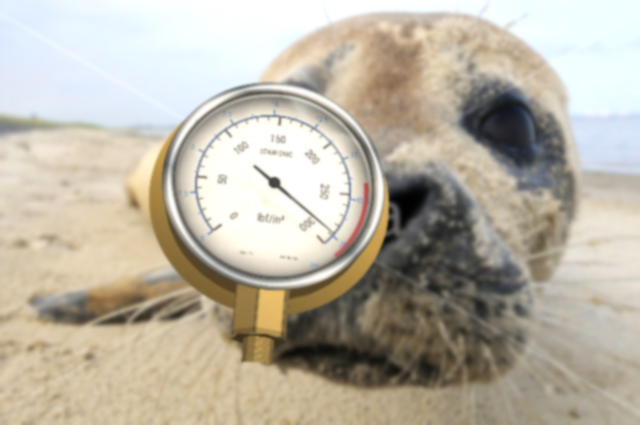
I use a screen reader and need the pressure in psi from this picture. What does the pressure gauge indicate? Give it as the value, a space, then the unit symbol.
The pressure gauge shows 290 psi
